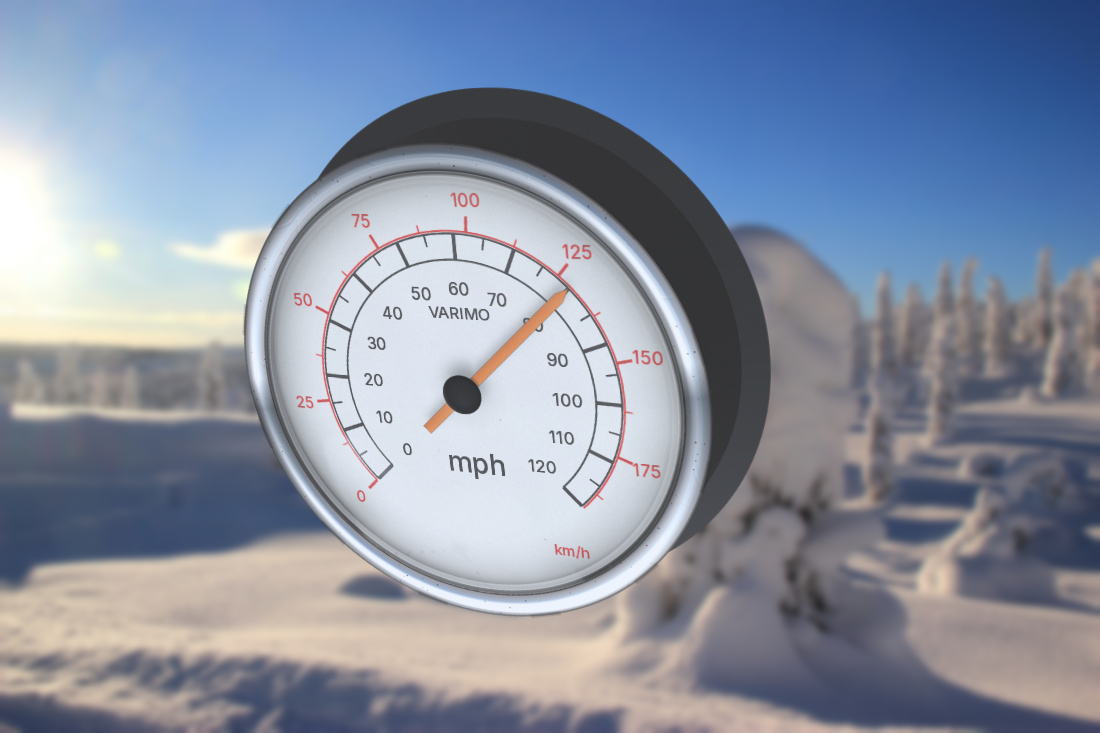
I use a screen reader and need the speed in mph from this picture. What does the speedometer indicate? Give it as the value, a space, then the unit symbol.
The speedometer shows 80 mph
